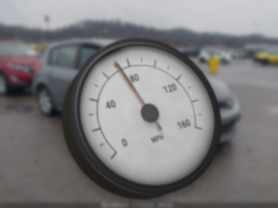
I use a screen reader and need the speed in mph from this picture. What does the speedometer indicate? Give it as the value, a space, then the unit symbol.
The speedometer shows 70 mph
